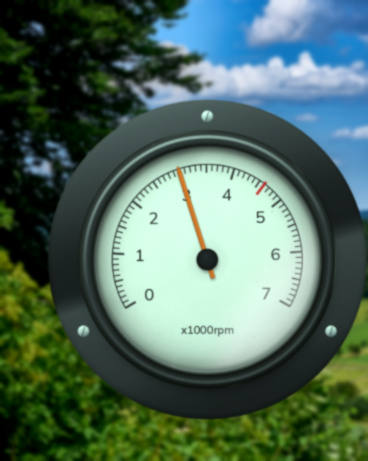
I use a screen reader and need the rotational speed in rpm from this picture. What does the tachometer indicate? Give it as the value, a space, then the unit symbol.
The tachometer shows 3000 rpm
